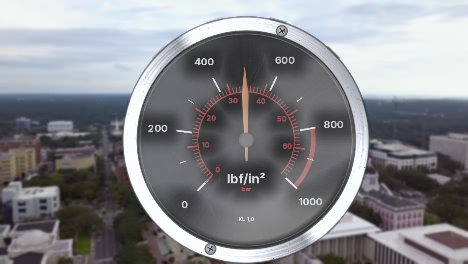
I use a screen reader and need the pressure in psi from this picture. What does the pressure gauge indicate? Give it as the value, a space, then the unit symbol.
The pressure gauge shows 500 psi
